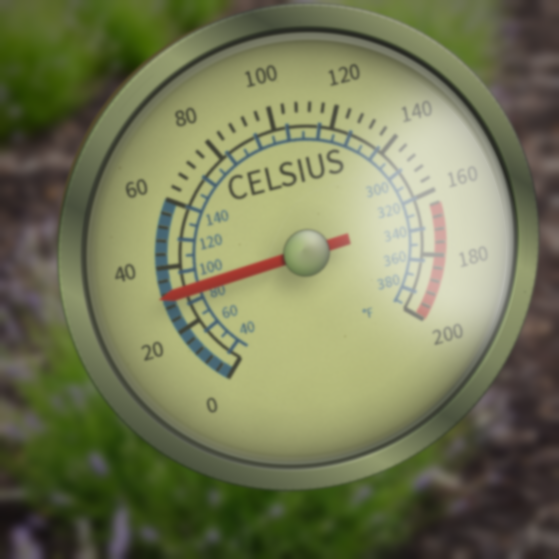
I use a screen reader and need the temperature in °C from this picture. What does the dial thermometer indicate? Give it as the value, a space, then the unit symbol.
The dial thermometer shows 32 °C
